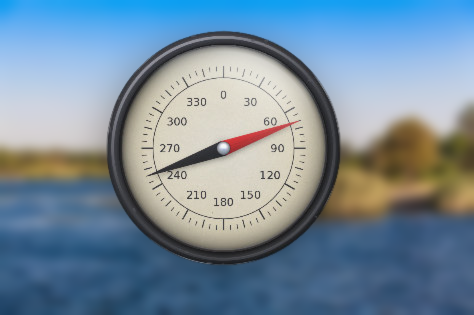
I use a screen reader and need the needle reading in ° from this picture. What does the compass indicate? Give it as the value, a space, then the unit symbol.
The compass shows 70 °
